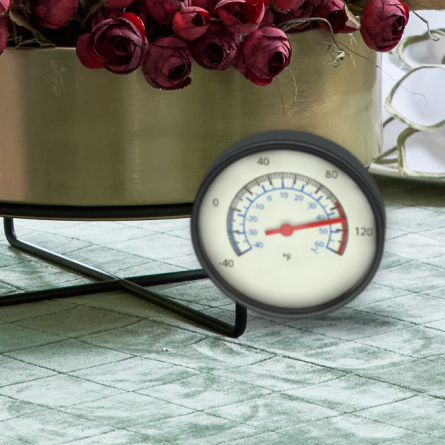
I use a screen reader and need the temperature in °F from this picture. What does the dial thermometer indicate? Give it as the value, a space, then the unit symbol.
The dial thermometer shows 110 °F
